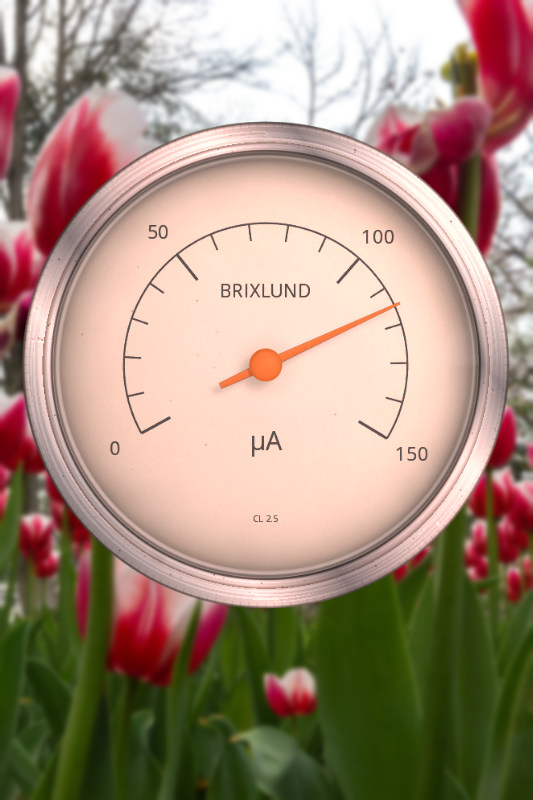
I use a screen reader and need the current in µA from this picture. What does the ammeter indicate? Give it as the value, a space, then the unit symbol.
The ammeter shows 115 µA
